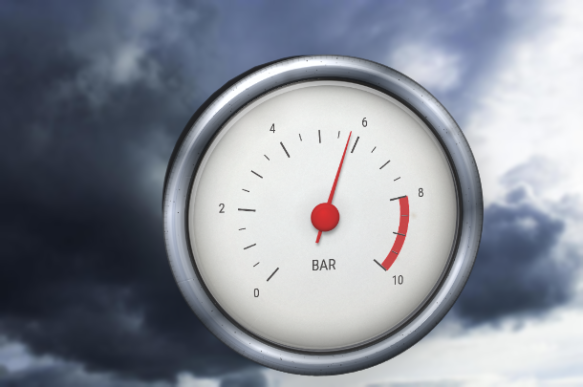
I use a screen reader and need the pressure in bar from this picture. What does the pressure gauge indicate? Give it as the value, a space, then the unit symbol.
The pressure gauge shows 5.75 bar
